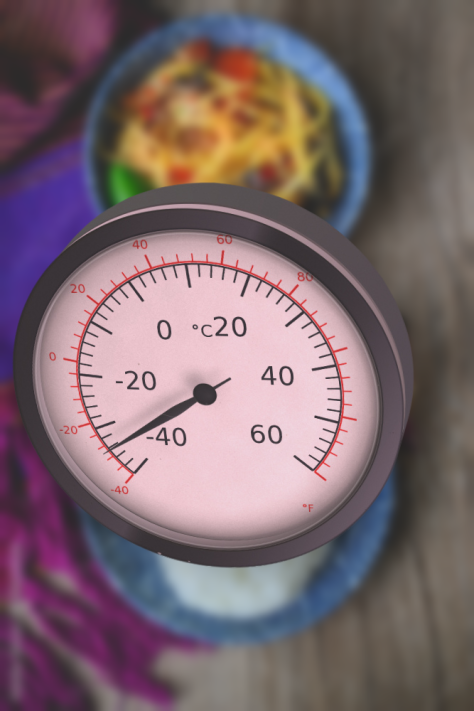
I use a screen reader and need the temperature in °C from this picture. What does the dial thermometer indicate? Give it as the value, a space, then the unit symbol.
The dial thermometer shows -34 °C
